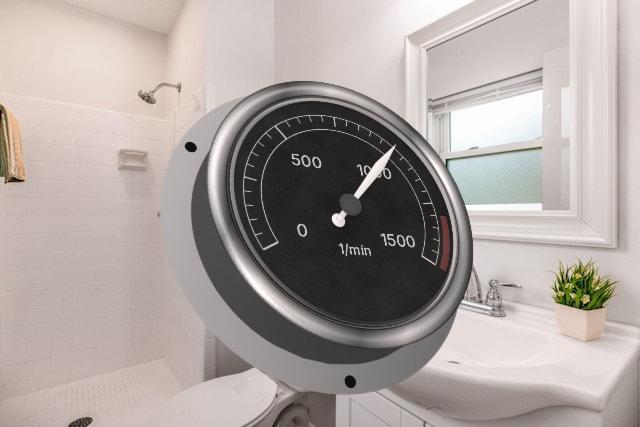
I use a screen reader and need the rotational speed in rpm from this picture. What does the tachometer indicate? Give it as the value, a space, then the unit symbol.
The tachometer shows 1000 rpm
